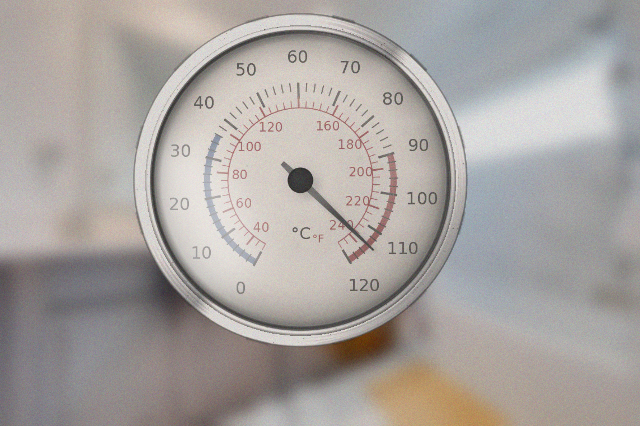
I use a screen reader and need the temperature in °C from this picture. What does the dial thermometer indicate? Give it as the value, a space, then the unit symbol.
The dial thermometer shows 114 °C
